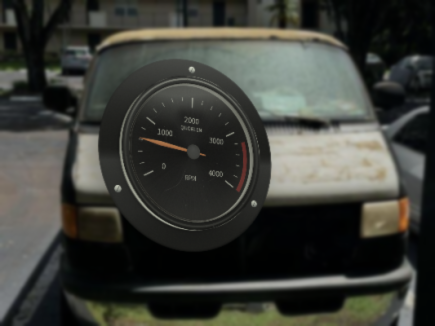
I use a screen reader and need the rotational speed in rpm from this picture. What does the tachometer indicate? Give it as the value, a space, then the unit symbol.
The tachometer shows 600 rpm
